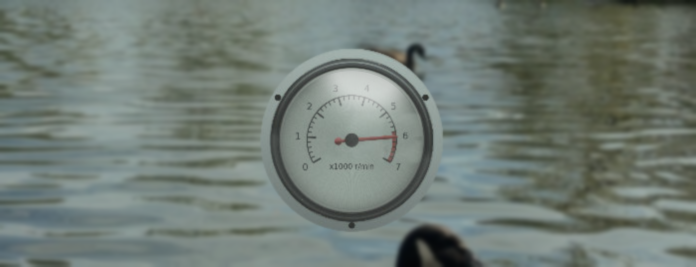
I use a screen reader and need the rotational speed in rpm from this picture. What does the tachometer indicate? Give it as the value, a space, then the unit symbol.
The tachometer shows 6000 rpm
